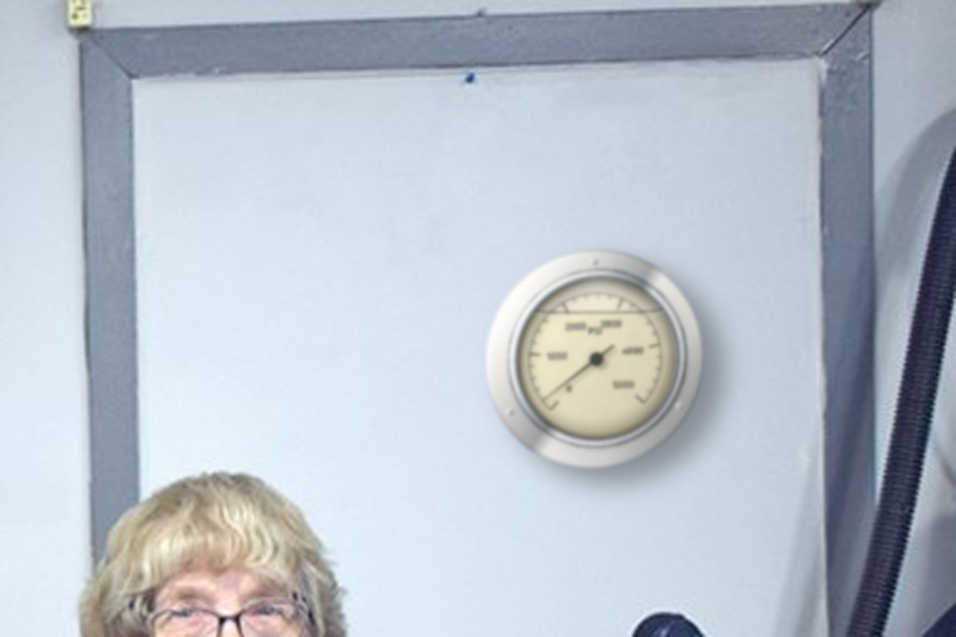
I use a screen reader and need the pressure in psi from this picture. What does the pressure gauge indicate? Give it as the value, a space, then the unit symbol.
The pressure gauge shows 200 psi
